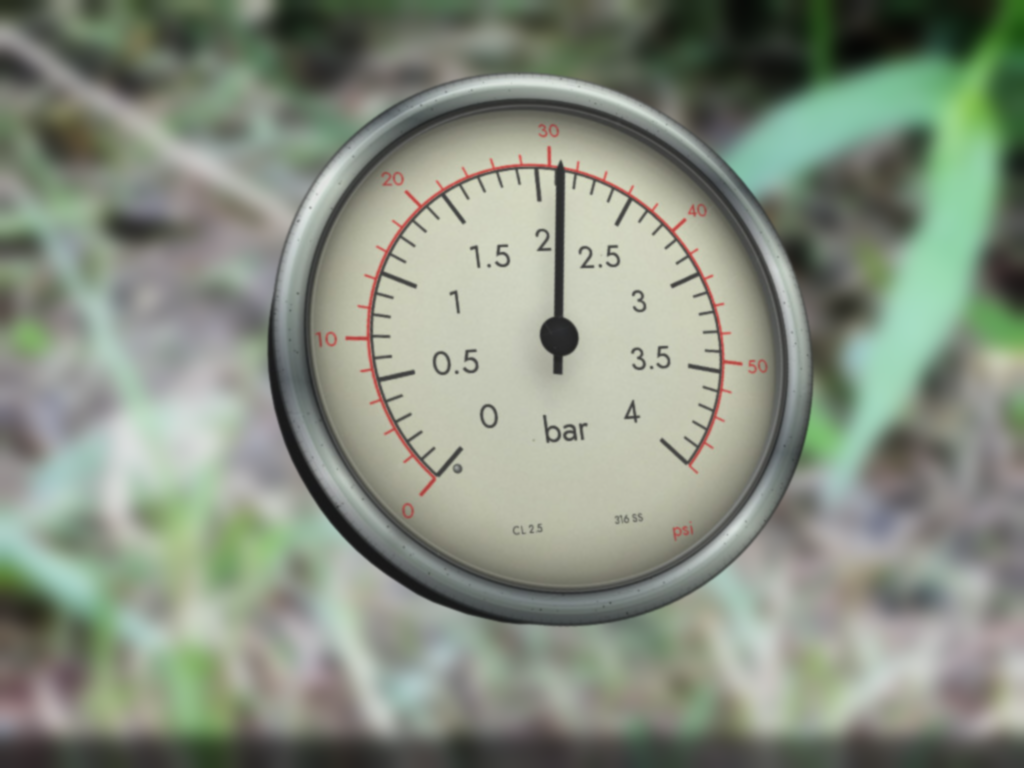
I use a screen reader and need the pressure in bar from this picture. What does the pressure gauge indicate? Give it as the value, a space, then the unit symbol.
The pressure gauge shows 2.1 bar
